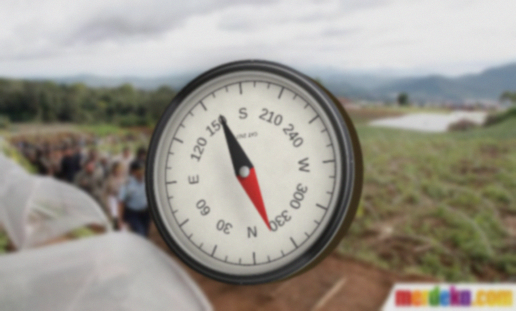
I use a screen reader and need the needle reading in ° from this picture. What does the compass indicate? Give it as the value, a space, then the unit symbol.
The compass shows 340 °
